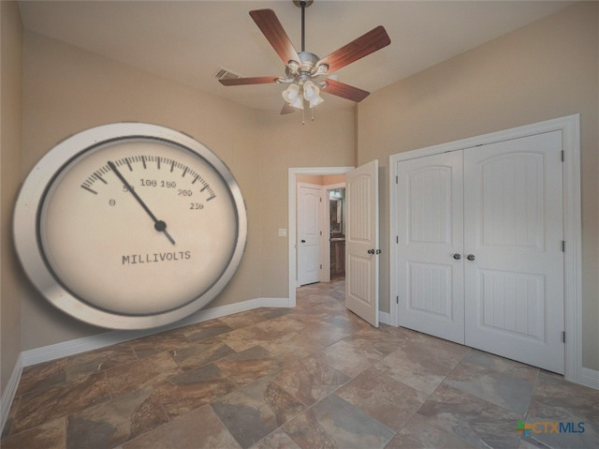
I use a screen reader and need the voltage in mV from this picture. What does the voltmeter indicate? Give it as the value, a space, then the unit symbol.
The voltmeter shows 50 mV
